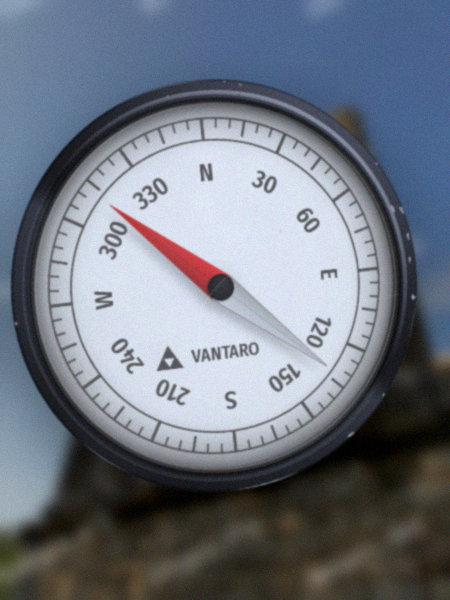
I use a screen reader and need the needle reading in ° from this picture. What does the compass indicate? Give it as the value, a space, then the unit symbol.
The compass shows 312.5 °
